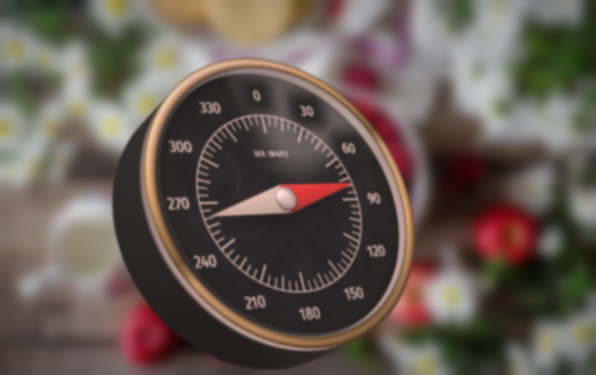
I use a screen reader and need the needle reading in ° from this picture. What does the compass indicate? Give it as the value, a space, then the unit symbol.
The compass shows 80 °
